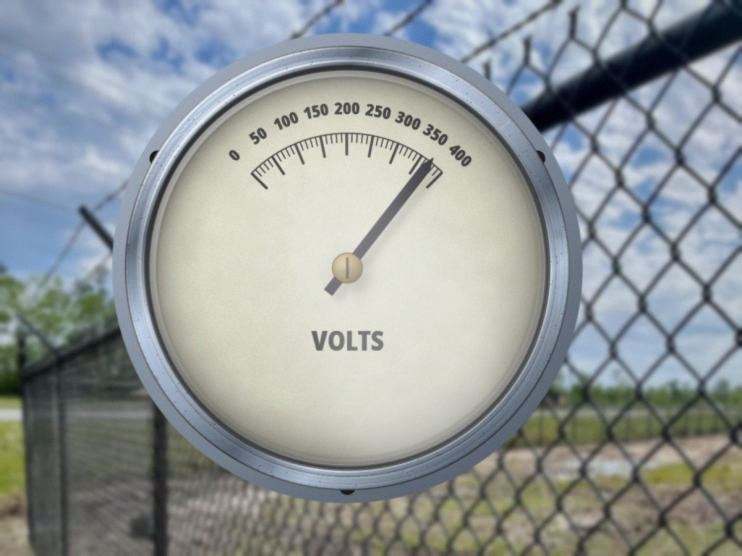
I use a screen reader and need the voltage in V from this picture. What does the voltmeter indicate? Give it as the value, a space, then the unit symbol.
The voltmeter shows 370 V
